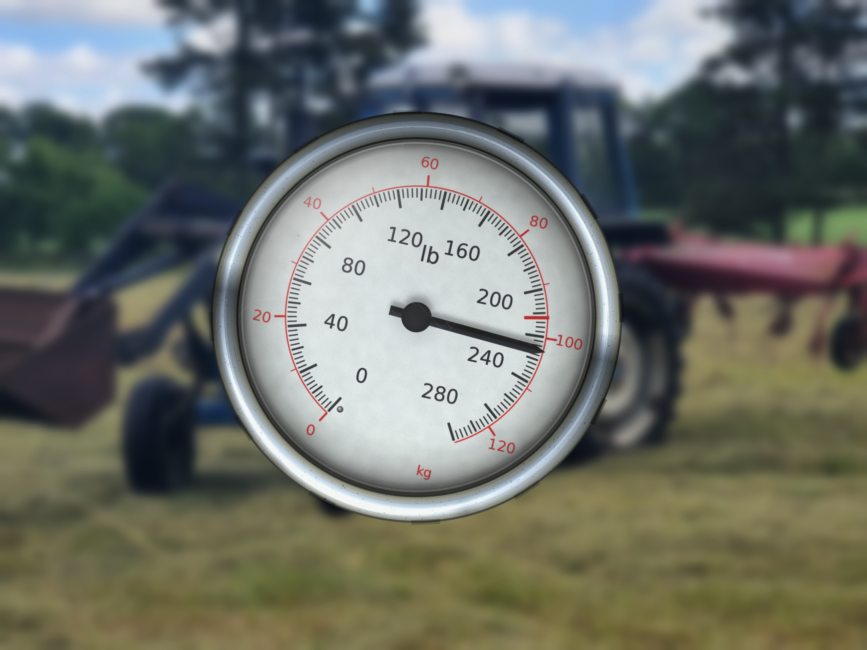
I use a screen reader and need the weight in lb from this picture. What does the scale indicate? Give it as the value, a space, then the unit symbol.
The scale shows 226 lb
